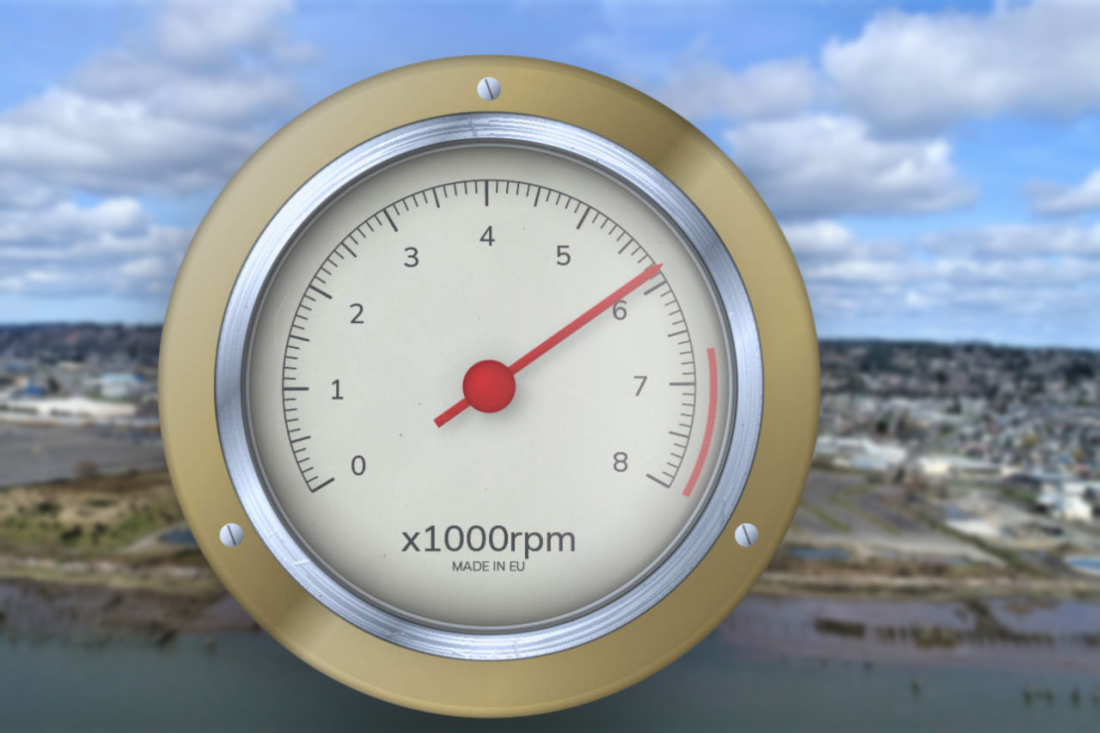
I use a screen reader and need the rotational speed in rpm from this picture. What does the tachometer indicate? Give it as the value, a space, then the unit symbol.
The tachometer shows 5850 rpm
